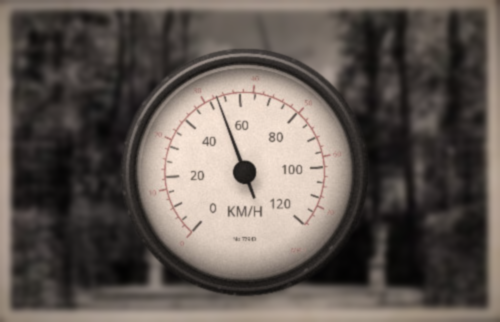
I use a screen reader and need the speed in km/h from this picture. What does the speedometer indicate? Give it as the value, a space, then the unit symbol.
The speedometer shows 52.5 km/h
